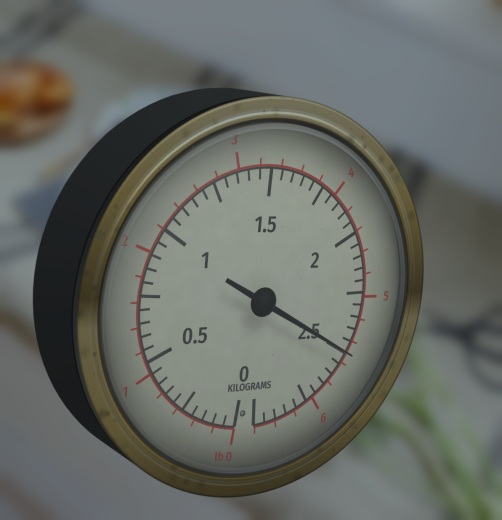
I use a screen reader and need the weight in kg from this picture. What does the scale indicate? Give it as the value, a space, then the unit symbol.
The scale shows 2.5 kg
